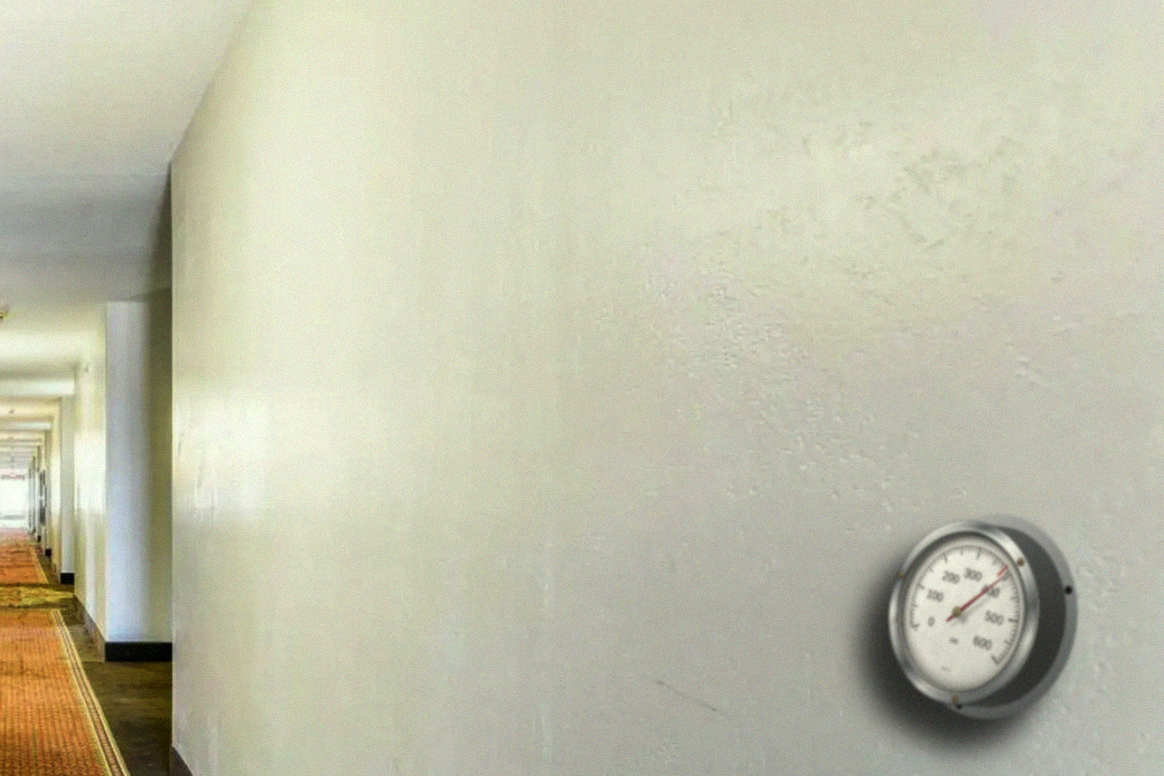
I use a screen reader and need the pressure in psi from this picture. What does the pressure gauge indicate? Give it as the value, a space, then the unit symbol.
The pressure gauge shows 400 psi
